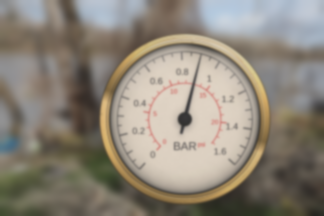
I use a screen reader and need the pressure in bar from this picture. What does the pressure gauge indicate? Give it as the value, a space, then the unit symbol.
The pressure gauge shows 0.9 bar
